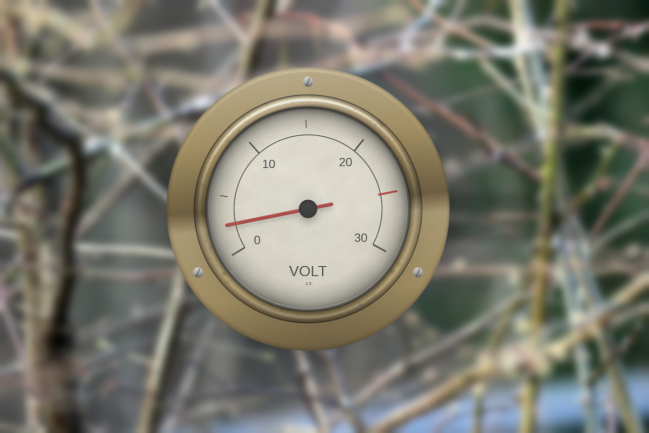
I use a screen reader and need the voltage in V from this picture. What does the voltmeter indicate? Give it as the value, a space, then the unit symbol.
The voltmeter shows 2.5 V
